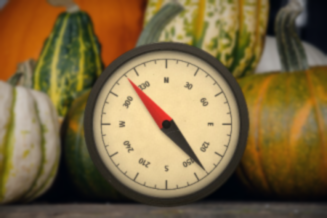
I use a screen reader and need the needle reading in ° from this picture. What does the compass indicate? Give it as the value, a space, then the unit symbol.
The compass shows 320 °
